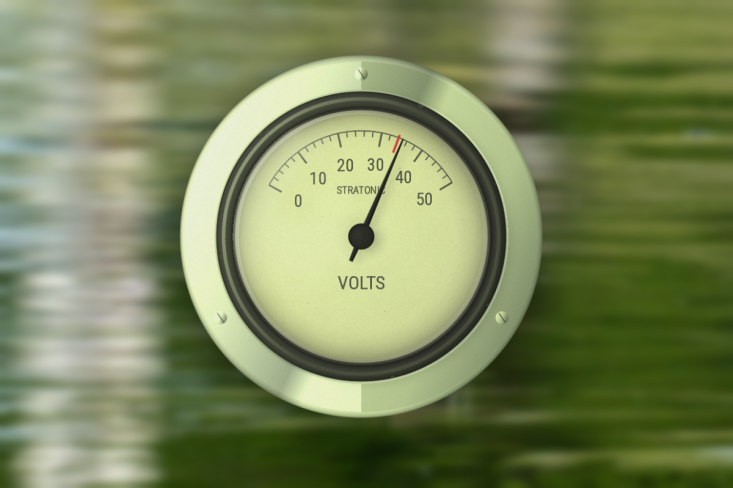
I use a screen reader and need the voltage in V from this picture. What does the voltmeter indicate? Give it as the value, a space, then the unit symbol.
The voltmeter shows 35 V
